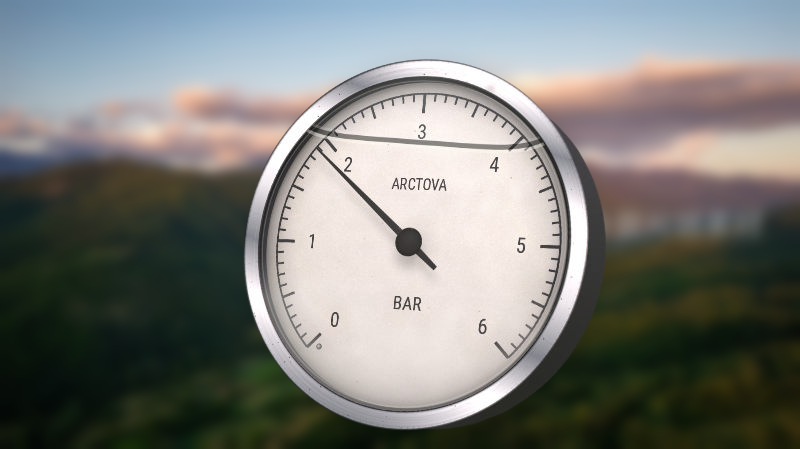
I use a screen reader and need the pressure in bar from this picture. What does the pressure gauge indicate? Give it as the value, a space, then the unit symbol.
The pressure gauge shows 1.9 bar
